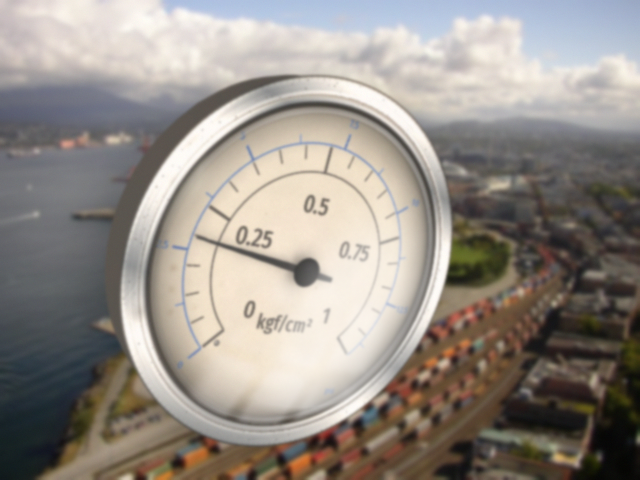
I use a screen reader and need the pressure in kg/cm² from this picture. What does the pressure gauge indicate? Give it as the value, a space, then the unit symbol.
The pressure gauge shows 0.2 kg/cm²
